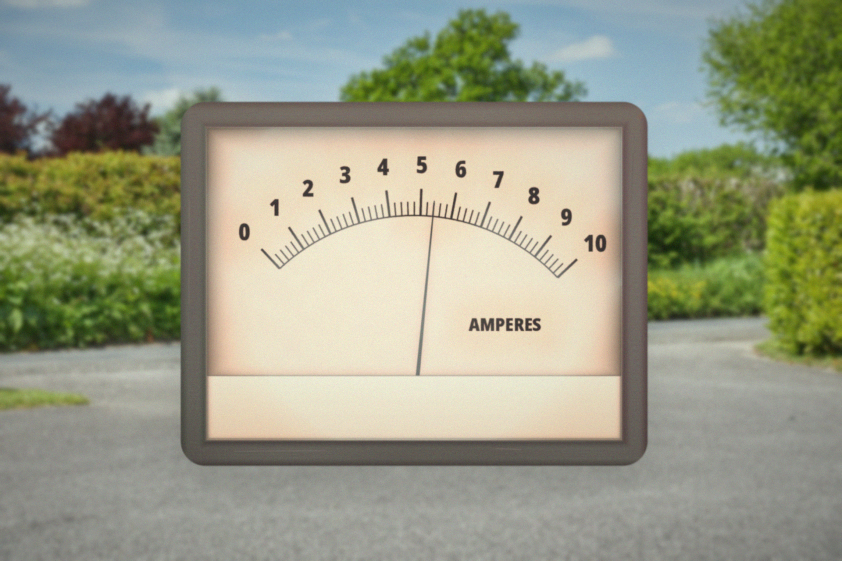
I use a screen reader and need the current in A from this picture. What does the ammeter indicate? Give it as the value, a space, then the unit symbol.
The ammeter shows 5.4 A
